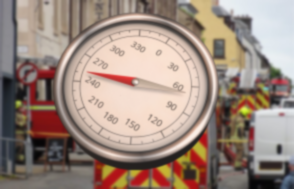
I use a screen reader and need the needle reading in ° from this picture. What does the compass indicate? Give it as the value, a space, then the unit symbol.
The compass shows 250 °
